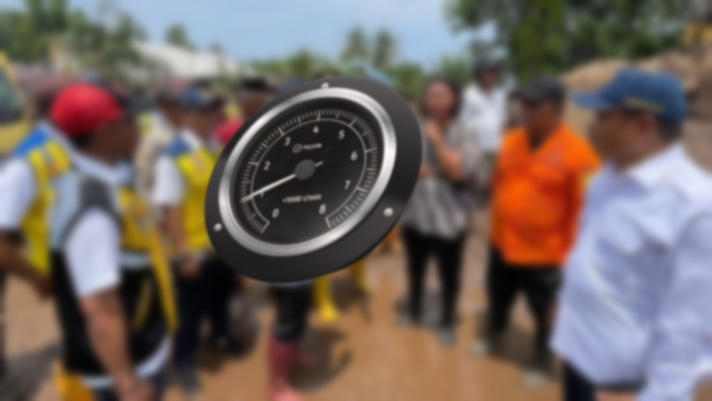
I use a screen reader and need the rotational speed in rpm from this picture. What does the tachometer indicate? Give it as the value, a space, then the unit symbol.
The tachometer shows 1000 rpm
